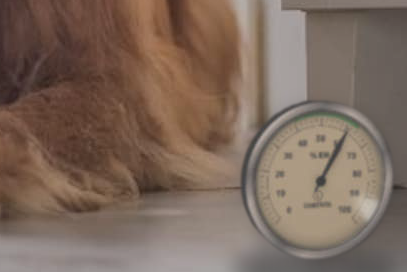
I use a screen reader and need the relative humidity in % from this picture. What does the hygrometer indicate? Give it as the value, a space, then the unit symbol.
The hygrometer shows 60 %
